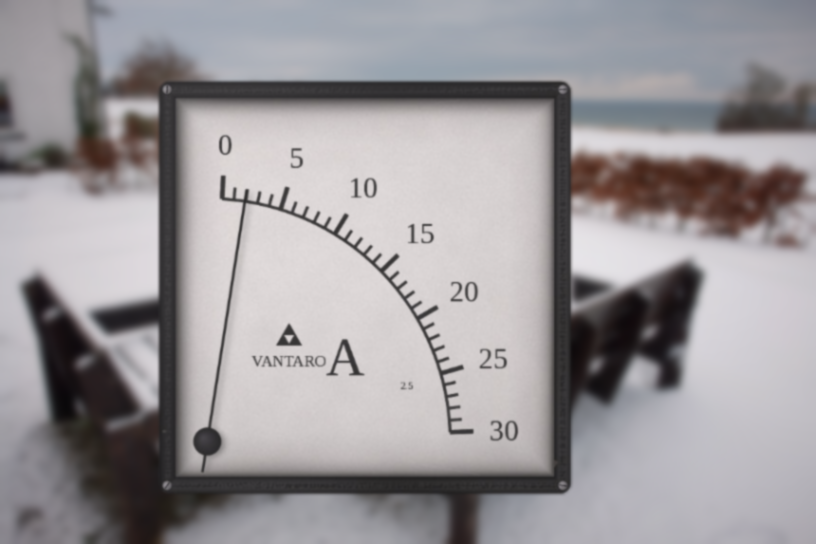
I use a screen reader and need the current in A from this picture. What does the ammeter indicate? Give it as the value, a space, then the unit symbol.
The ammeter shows 2 A
